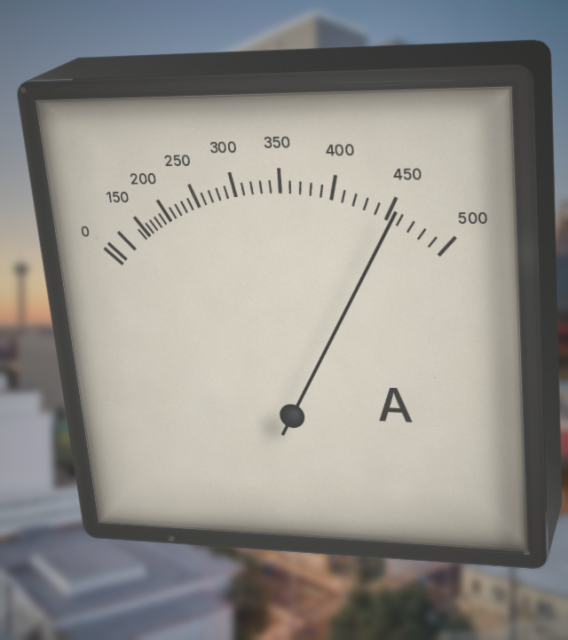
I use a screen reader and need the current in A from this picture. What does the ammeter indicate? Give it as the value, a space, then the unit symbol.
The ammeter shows 455 A
